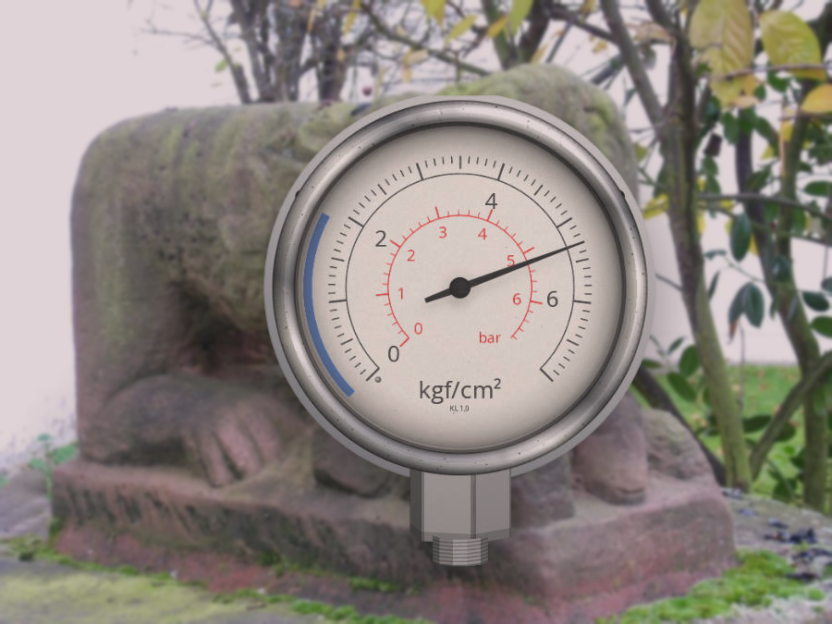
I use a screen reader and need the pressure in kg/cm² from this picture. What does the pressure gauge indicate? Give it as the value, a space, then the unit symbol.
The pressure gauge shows 5.3 kg/cm²
